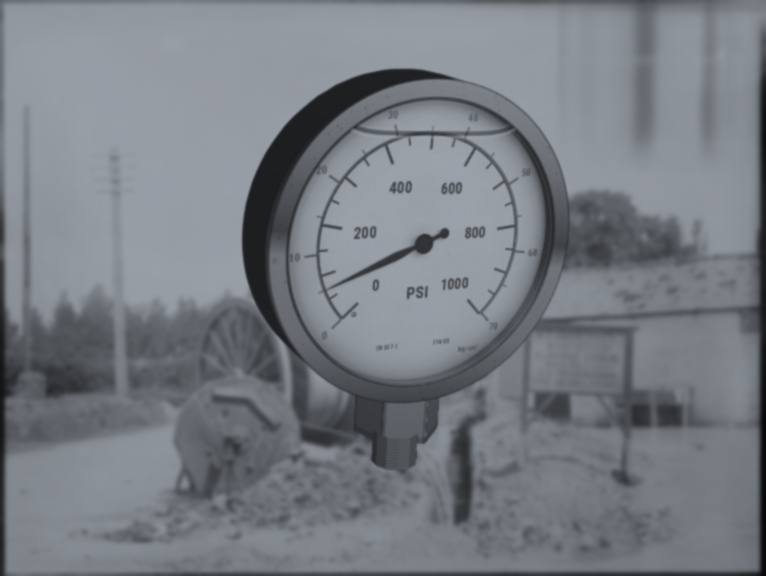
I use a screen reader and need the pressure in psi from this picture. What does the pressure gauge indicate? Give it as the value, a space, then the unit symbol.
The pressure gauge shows 75 psi
